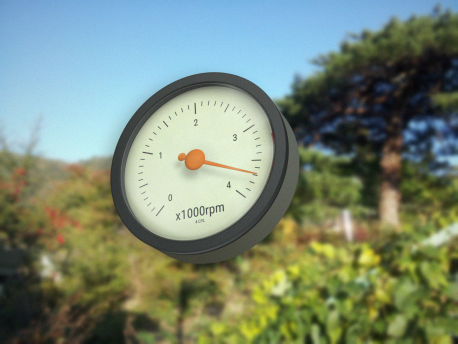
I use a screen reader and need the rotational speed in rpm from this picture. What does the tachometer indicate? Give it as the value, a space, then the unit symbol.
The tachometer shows 3700 rpm
